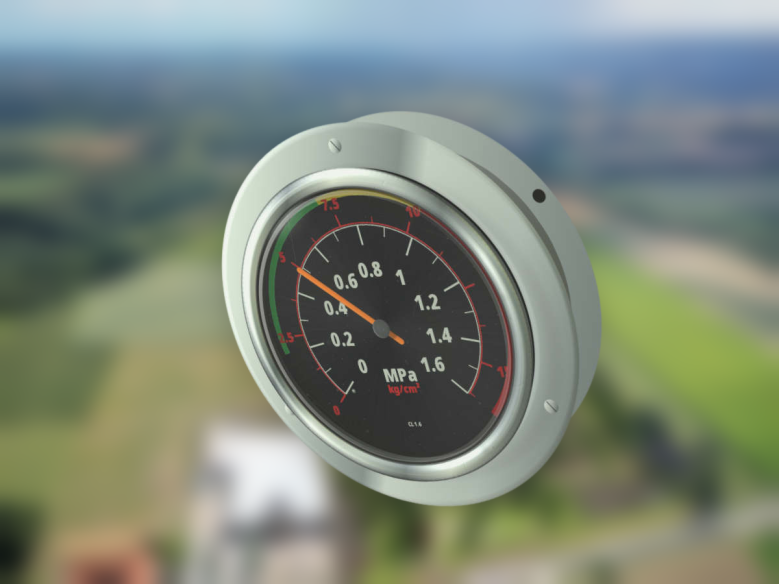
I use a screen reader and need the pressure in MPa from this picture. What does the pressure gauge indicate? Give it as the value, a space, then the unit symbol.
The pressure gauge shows 0.5 MPa
